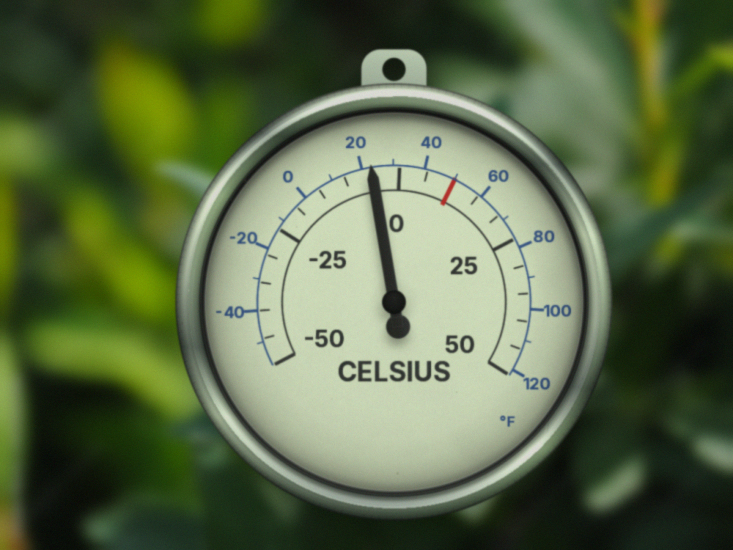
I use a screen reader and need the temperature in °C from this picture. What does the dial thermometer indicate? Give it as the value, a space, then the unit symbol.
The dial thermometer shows -5 °C
